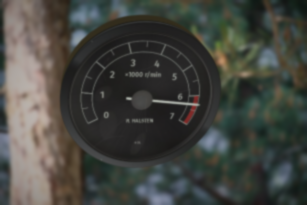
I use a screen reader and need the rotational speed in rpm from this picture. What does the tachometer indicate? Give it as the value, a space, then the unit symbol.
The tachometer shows 6250 rpm
